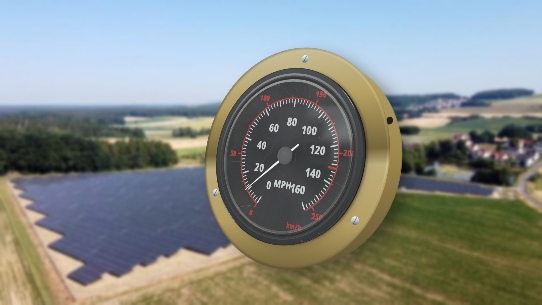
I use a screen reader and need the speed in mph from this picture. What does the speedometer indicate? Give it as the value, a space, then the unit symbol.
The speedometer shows 10 mph
